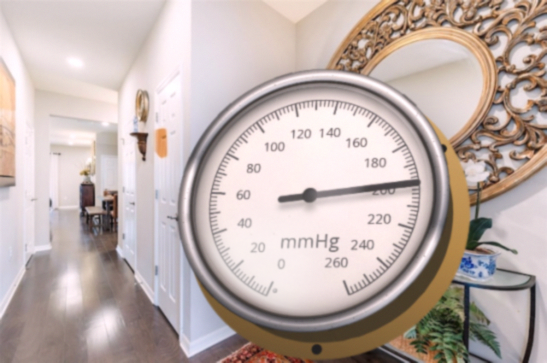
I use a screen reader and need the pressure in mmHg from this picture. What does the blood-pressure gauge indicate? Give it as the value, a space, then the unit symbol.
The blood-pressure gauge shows 200 mmHg
